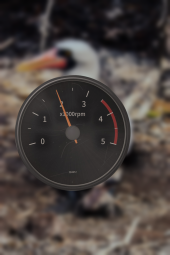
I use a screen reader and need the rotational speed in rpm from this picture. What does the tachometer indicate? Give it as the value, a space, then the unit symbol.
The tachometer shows 2000 rpm
